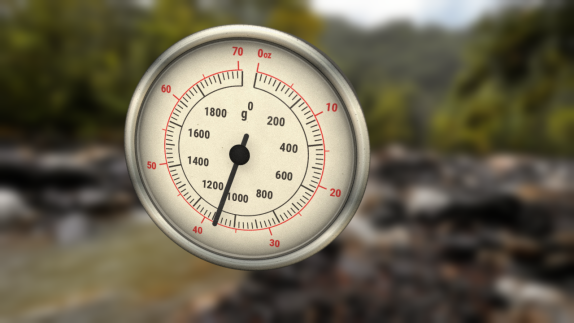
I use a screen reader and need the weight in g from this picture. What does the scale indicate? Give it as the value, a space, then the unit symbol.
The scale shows 1080 g
